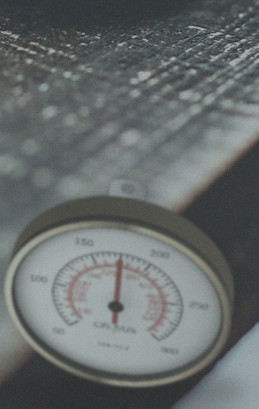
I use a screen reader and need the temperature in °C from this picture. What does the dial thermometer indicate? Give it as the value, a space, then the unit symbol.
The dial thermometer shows 175 °C
